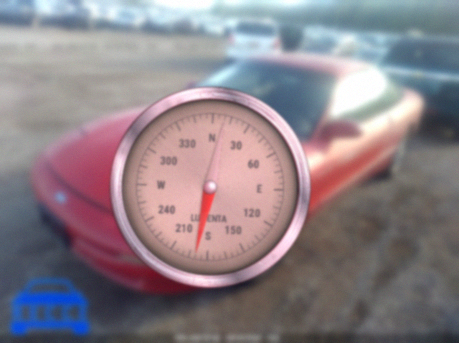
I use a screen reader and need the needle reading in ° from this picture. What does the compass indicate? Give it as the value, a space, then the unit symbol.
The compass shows 190 °
